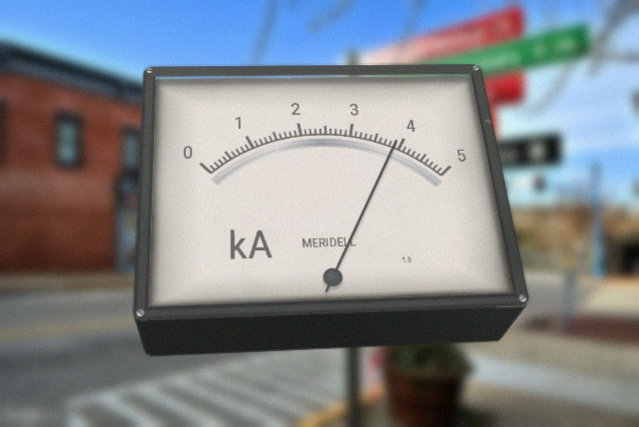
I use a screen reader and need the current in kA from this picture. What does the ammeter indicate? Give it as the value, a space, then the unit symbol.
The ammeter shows 3.9 kA
